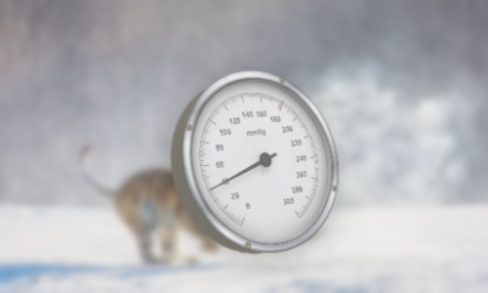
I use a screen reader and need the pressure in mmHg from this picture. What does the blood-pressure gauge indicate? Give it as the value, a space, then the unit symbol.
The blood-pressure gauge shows 40 mmHg
